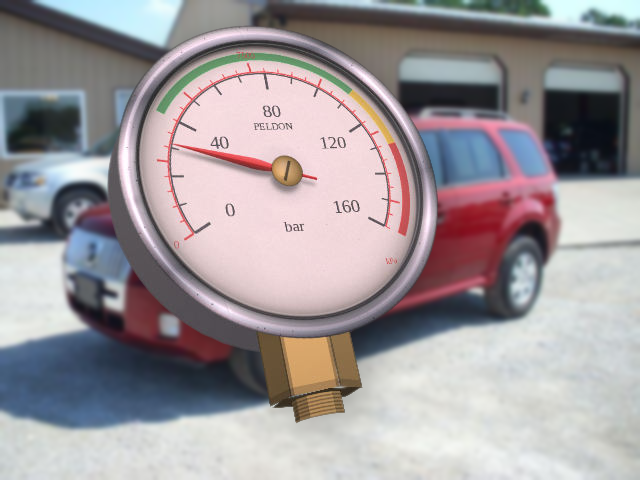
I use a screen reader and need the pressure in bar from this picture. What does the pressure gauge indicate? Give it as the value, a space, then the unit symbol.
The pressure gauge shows 30 bar
